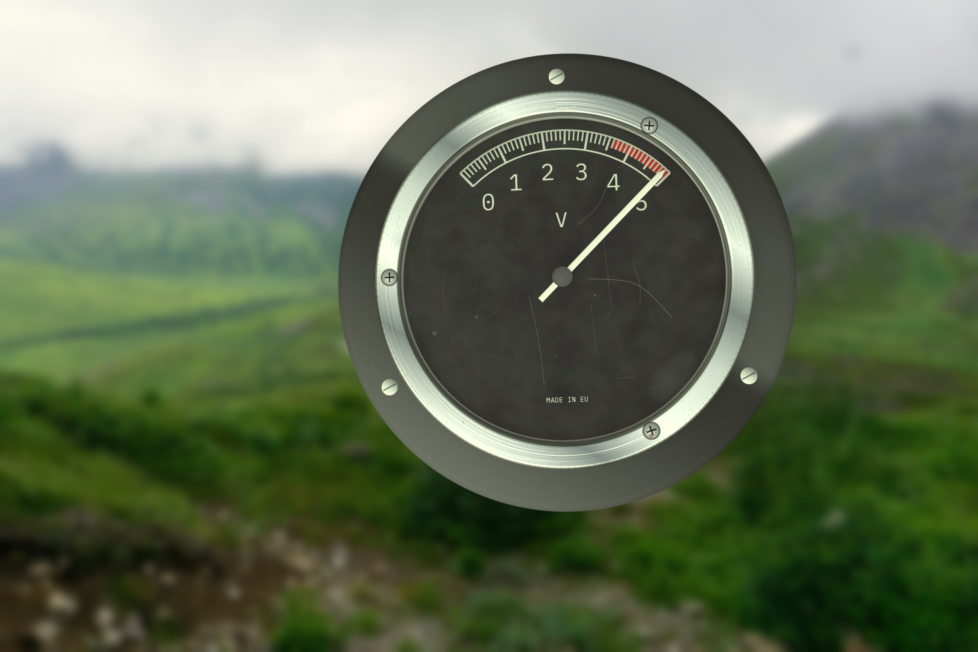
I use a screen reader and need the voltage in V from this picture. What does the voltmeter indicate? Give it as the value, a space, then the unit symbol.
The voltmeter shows 4.9 V
